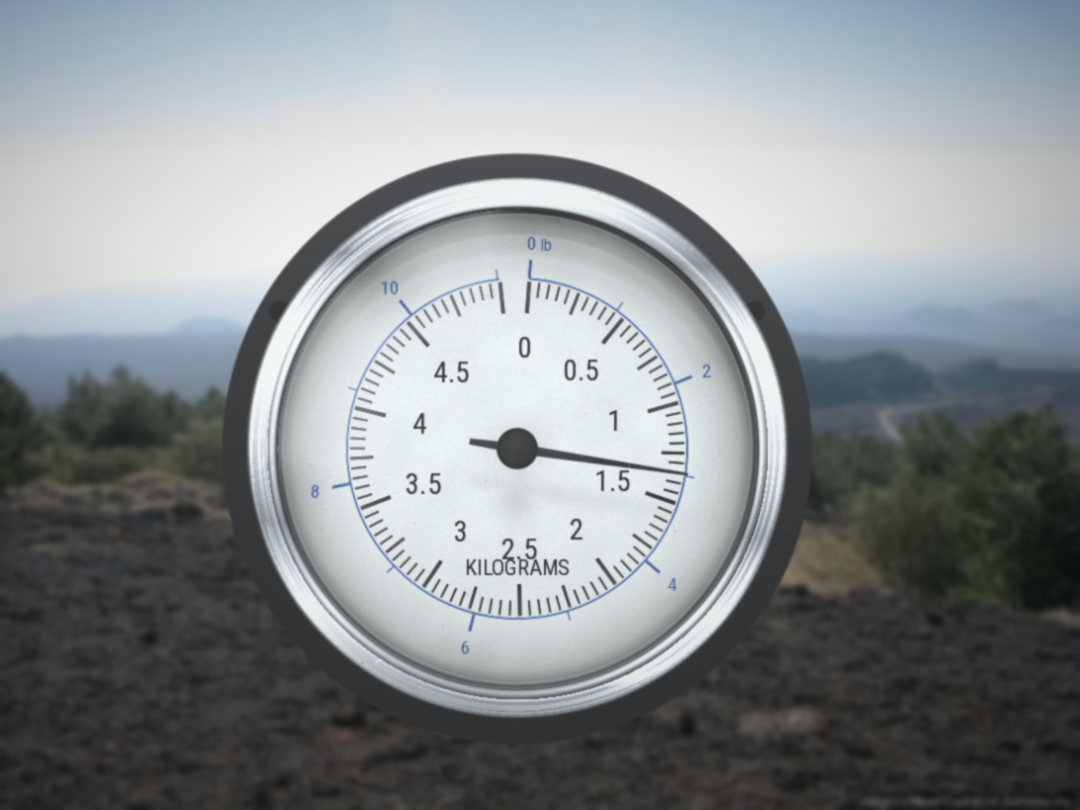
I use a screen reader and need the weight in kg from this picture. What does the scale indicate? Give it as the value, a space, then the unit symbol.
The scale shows 1.35 kg
